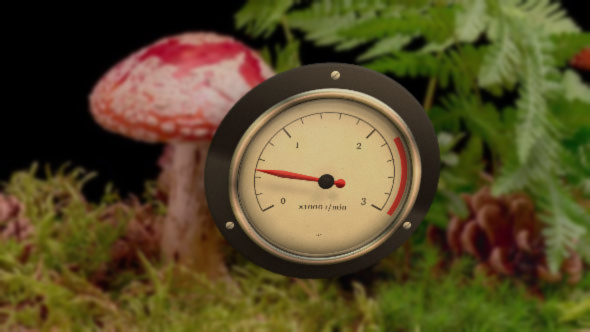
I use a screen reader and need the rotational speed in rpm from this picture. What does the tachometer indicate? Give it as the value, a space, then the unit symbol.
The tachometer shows 500 rpm
